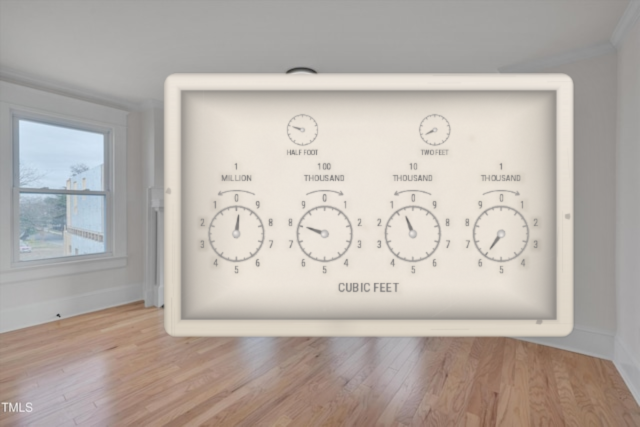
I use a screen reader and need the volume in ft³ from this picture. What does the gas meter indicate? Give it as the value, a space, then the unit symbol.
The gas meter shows 980600 ft³
